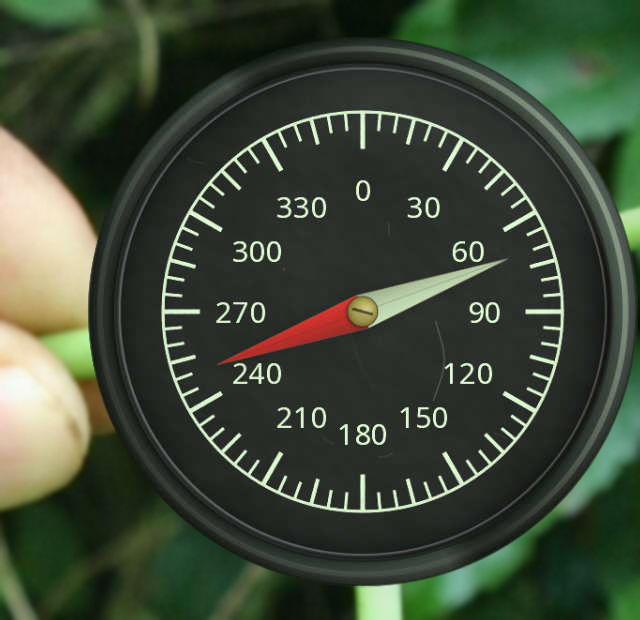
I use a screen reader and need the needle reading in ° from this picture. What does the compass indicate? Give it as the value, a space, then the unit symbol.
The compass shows 250 °
